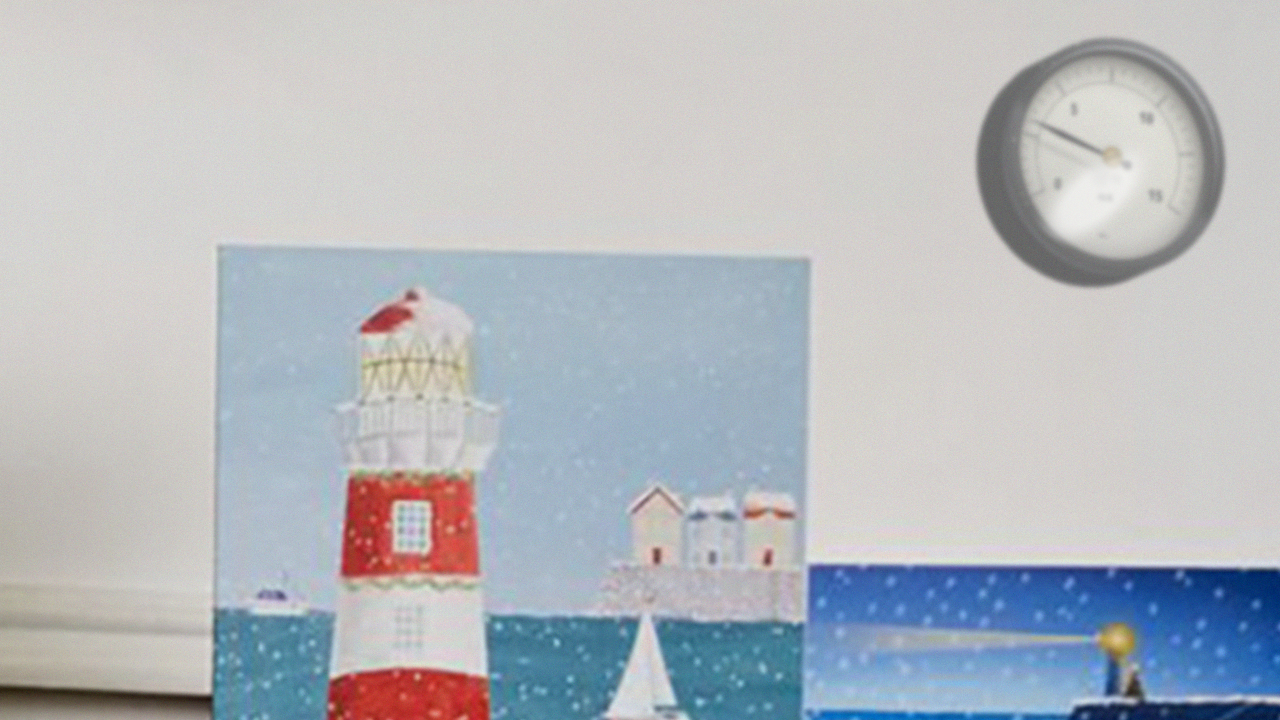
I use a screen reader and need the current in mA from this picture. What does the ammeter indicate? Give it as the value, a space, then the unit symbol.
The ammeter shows 3 mA
